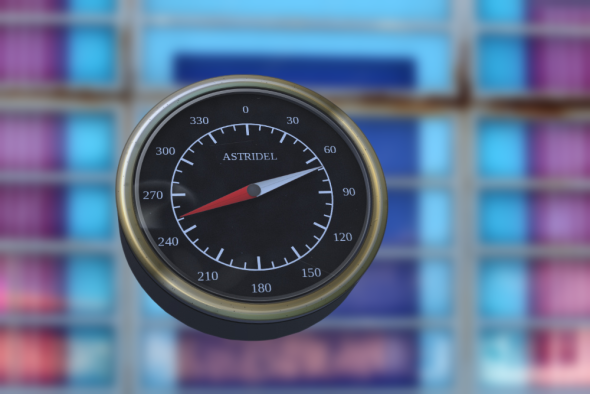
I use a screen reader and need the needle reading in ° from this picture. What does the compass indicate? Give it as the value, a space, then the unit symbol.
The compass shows 250 °
